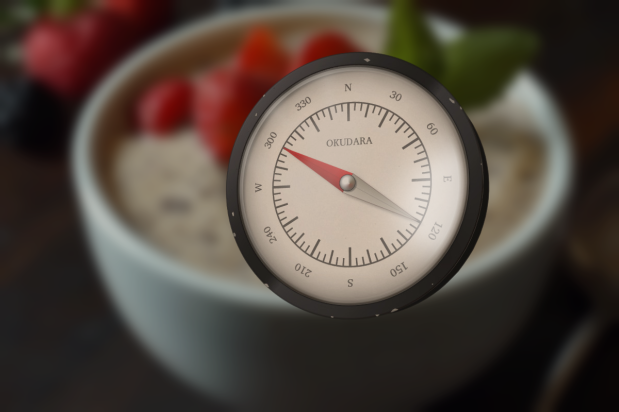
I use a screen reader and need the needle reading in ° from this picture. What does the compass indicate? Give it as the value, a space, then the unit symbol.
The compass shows 300 °
